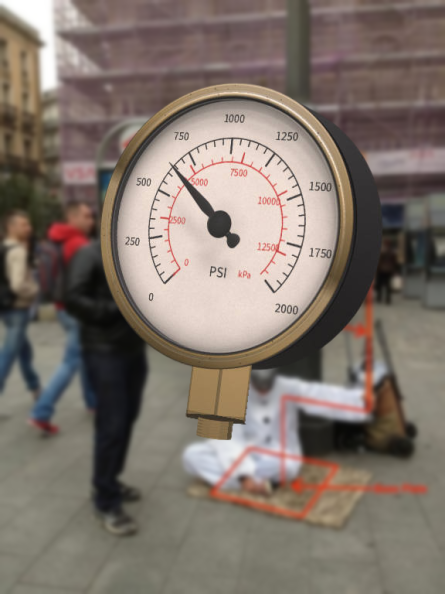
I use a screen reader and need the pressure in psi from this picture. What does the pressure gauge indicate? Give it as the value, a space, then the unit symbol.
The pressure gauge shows 650 psi
